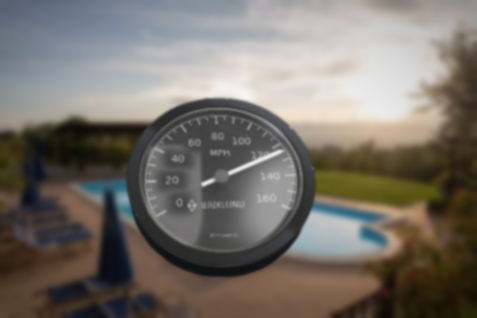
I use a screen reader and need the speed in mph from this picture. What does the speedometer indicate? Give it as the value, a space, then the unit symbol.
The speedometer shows 125 mph
